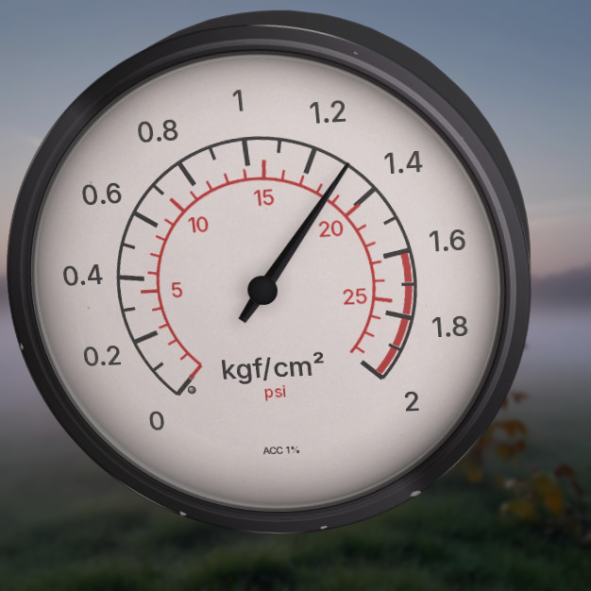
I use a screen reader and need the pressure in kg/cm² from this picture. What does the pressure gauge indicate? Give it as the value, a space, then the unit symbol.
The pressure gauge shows 1.3 kg/cm²
